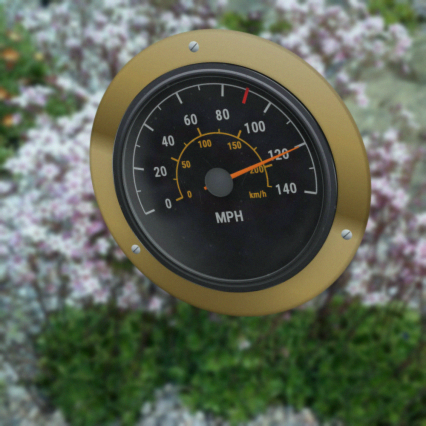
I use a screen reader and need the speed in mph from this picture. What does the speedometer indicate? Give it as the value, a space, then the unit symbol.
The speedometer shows 120 mph
